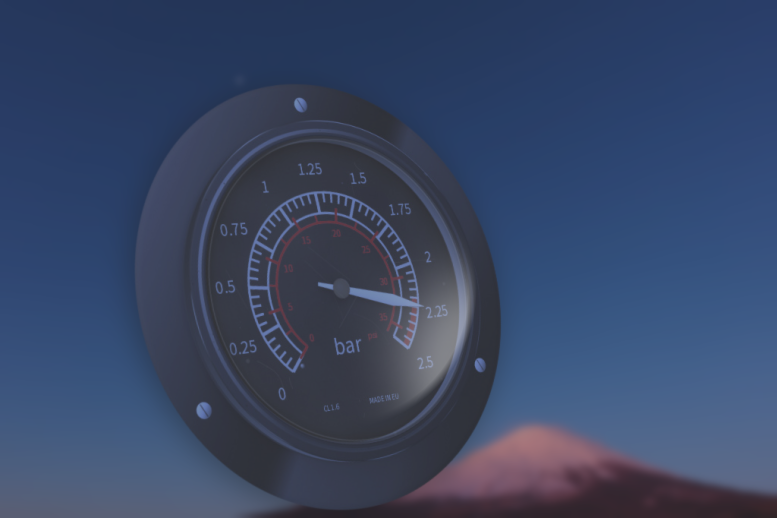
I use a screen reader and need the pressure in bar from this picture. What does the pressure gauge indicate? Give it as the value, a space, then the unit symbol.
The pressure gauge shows 2.25 bar
